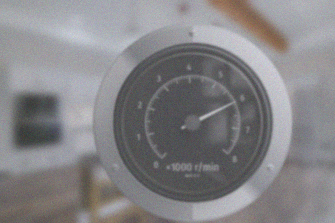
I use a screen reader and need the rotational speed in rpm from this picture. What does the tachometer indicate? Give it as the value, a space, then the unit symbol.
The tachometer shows 6000 rpm
